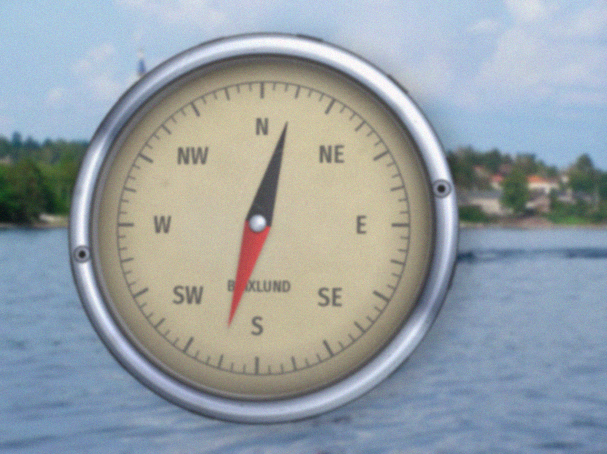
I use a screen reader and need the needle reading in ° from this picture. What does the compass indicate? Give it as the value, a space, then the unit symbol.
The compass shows 195 °
